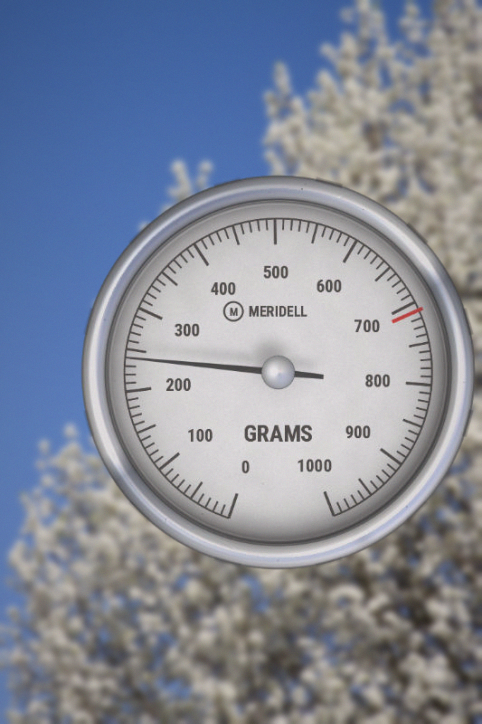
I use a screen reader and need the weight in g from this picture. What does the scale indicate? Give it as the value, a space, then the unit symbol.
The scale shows 240 g
